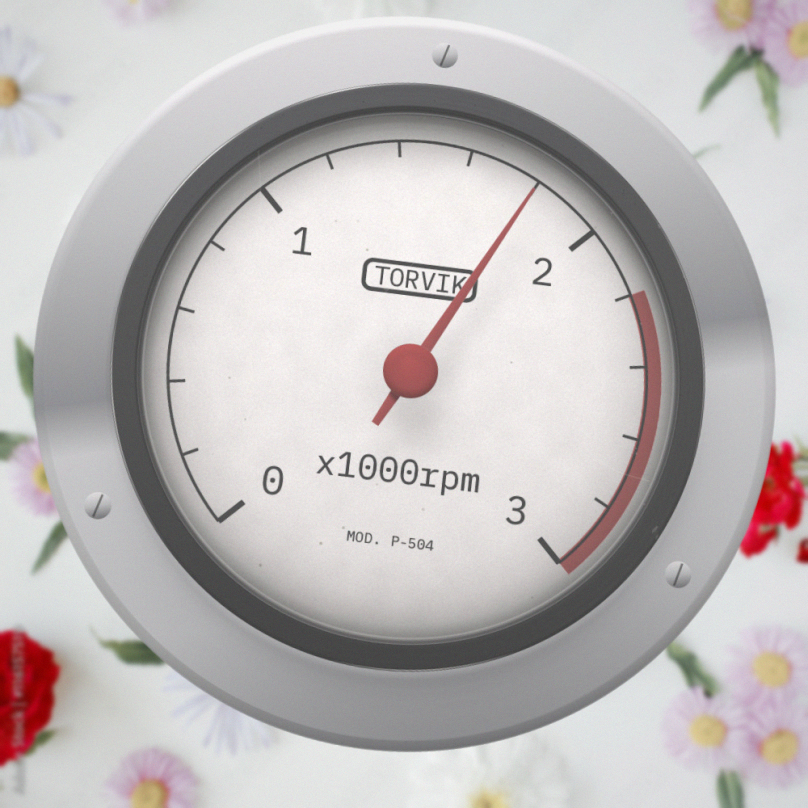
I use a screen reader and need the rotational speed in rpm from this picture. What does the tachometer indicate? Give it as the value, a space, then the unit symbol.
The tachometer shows 1800 rpm
